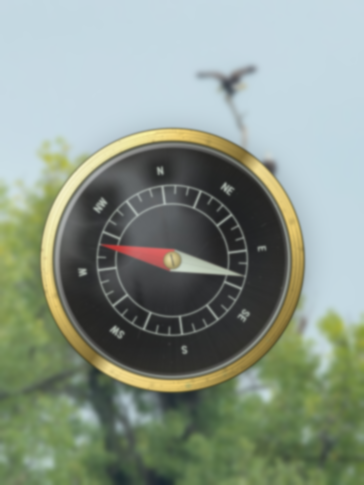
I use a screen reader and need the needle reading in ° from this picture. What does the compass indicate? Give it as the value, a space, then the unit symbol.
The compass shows 290 °
